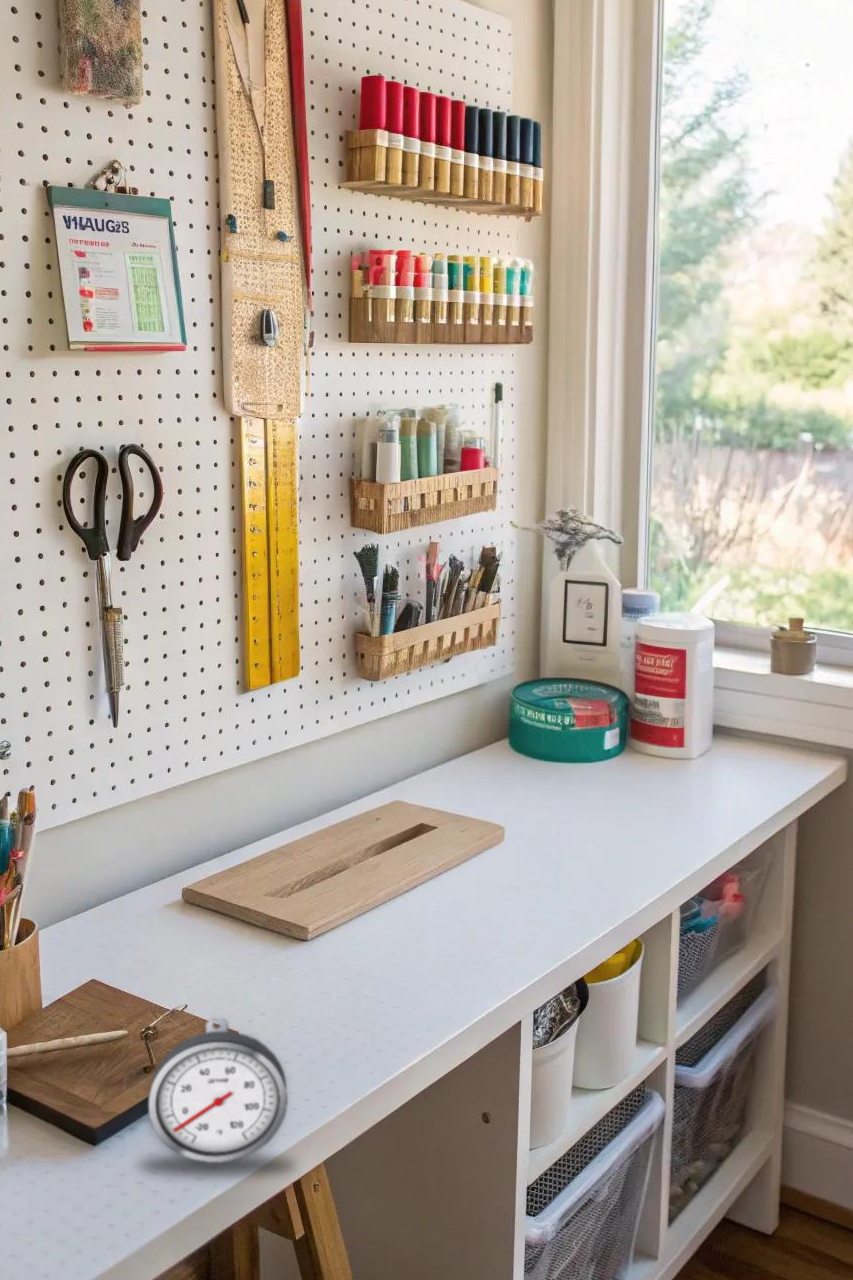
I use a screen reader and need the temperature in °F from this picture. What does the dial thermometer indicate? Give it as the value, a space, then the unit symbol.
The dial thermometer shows -8 °F
